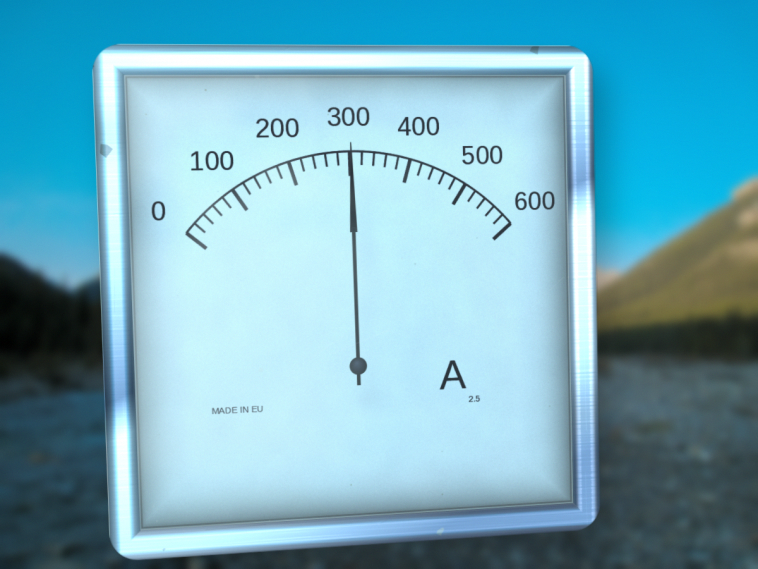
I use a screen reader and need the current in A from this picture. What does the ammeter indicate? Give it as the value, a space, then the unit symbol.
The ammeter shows 300 A
